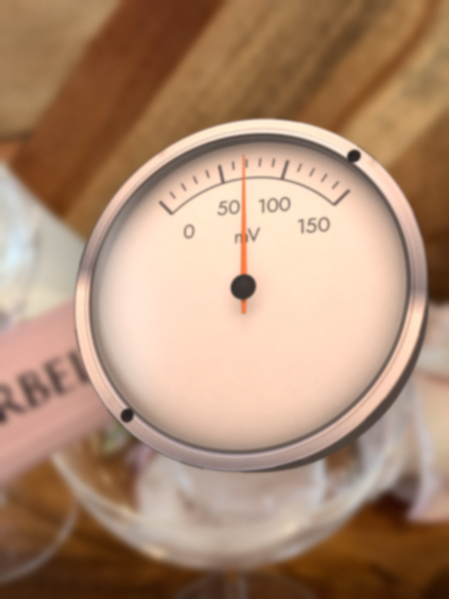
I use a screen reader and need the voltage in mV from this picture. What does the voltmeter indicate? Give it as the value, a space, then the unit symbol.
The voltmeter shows 70 mV
